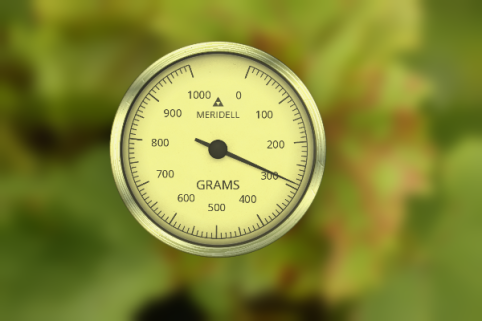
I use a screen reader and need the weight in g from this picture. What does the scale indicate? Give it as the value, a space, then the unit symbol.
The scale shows 290 g
